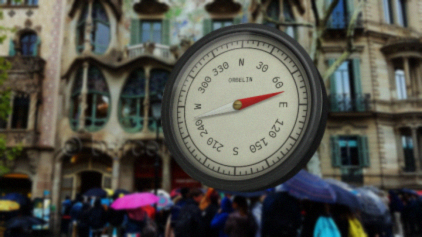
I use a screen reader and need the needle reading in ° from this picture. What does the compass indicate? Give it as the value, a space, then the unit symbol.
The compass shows 75 °
